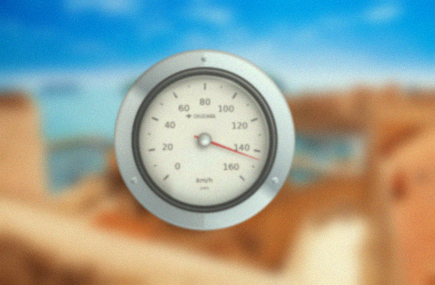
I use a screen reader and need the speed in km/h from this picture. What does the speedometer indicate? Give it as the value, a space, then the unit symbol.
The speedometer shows 145 km/h
